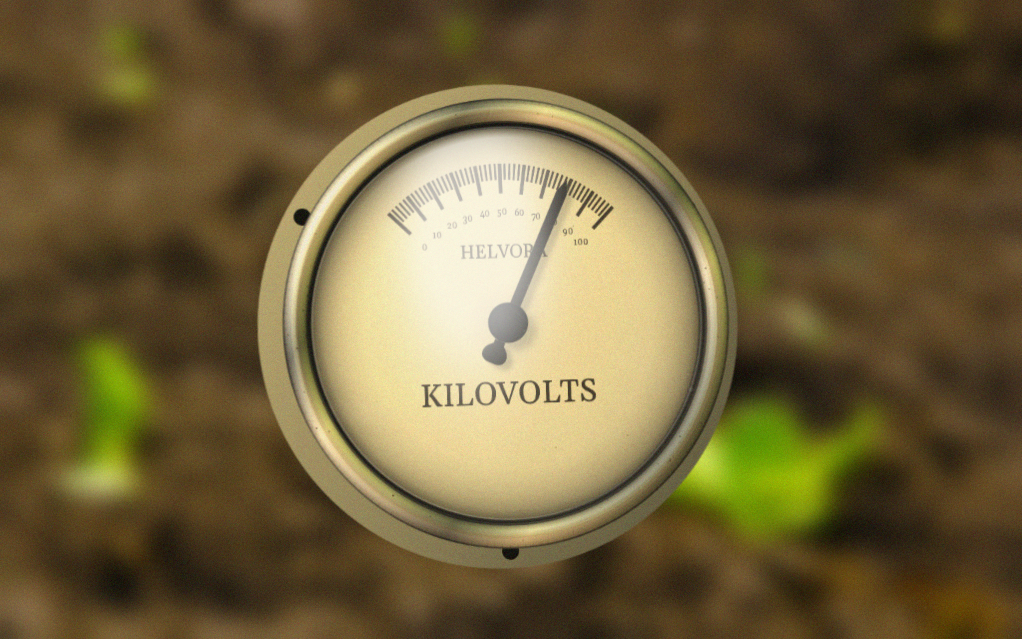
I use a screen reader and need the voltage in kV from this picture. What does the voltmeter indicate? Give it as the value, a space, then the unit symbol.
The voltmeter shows 78 kV
